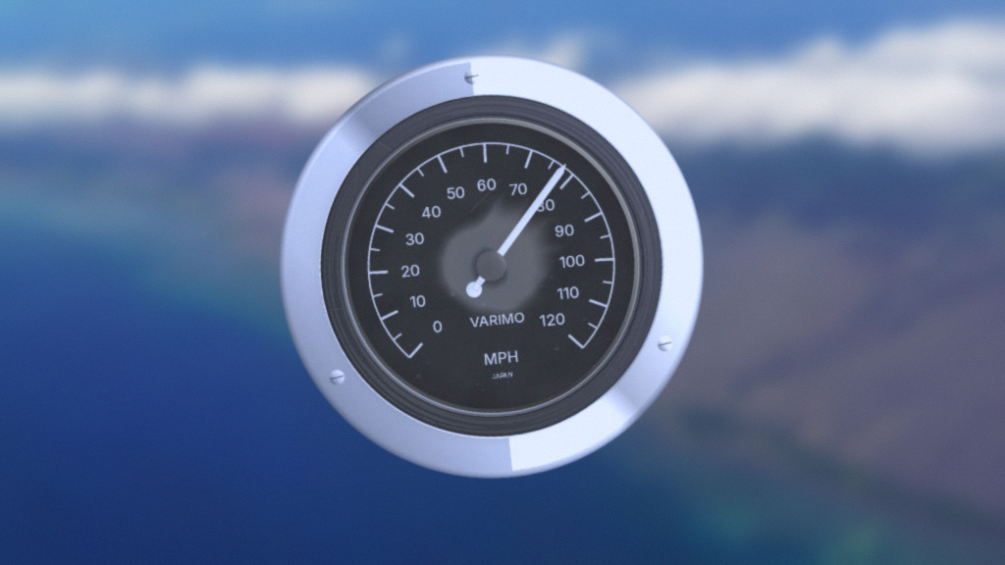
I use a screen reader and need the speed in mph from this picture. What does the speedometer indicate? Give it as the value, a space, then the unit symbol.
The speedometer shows 77.5 mph
